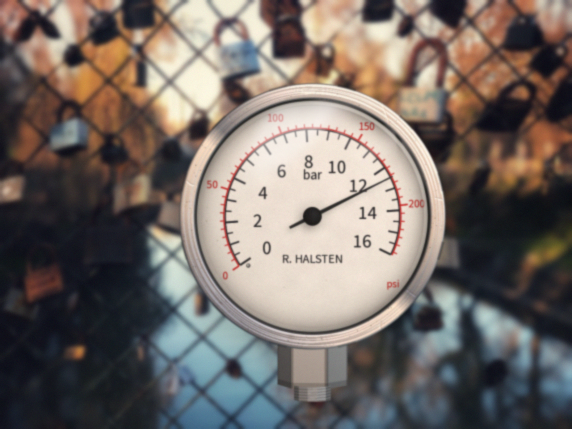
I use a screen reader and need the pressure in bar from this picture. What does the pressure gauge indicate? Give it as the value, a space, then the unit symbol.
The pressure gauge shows 12.5 bar
